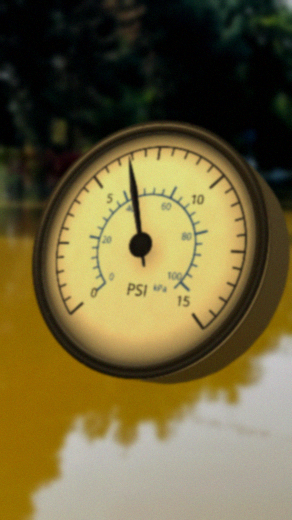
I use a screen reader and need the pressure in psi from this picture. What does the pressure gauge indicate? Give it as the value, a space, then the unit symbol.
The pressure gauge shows 6.5 psi
